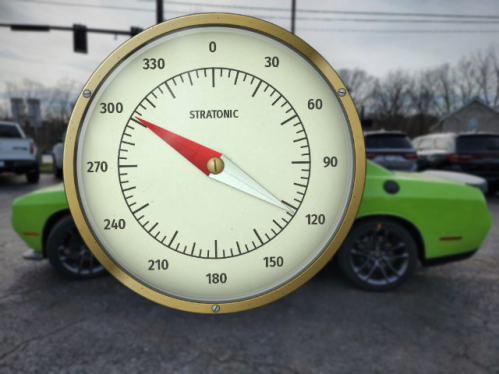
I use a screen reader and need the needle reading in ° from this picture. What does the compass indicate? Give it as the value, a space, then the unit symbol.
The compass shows 302.5 °
